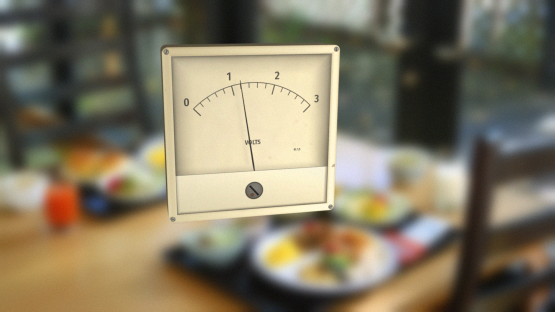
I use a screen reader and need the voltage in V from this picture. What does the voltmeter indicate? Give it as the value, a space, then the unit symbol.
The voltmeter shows 1.2 V
